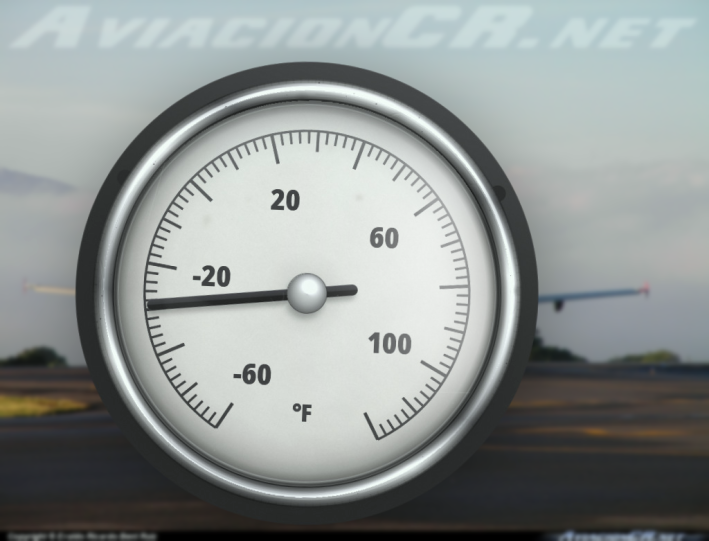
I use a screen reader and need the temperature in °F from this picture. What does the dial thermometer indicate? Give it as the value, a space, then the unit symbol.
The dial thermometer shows -29 °F
